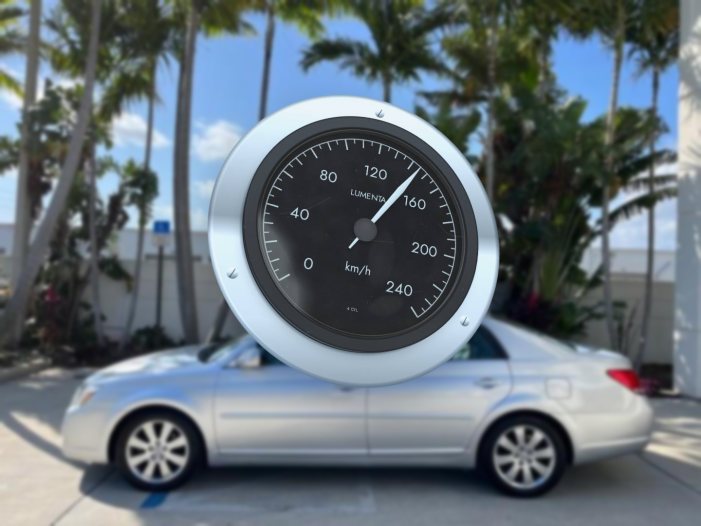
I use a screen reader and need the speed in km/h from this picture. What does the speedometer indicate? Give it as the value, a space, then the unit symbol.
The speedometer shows 145 km/h
